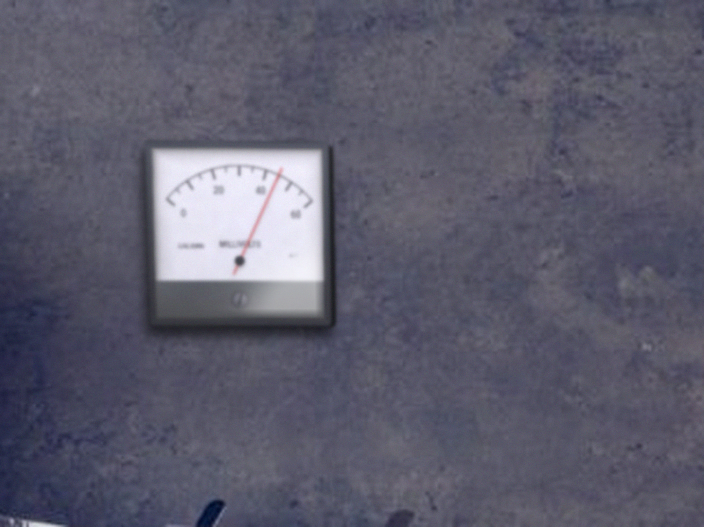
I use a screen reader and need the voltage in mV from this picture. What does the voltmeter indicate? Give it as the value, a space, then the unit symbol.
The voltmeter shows 45 mV
